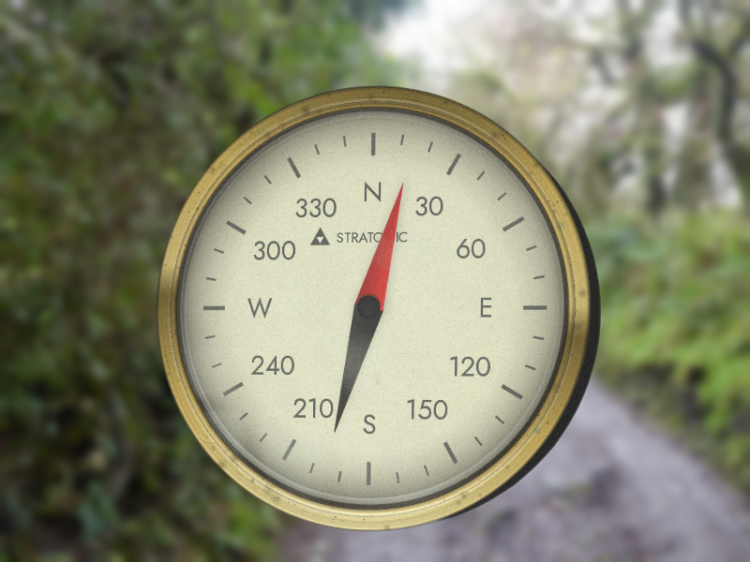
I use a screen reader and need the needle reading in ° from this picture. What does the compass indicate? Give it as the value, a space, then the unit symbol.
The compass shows 15 °
